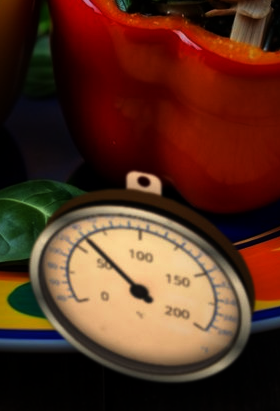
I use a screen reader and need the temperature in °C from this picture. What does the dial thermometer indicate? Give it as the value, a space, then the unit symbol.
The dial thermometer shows 62.5 °C
